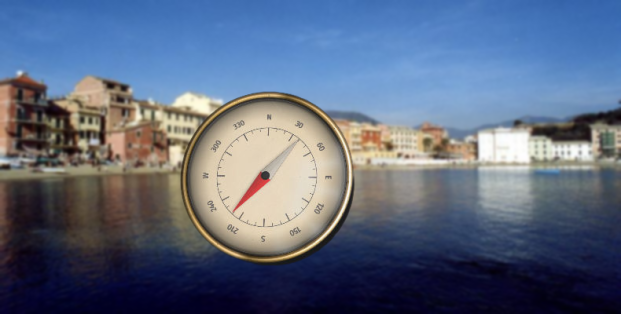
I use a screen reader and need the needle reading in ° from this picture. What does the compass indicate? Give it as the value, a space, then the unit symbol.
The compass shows 220 °
